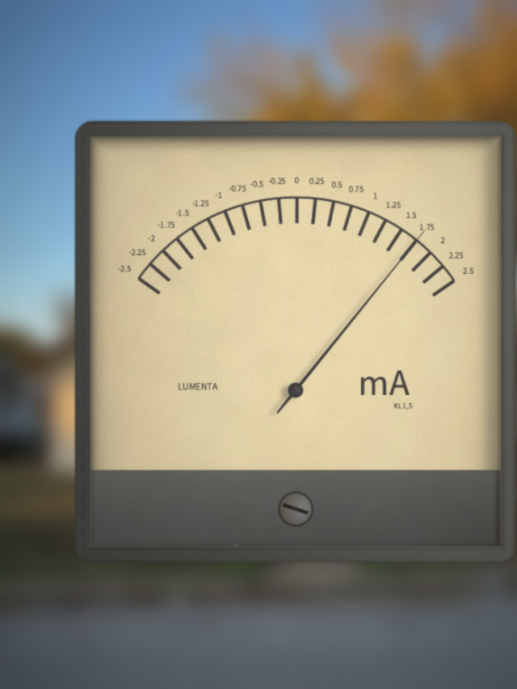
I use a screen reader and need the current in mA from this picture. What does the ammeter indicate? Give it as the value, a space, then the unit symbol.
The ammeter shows 1.75 mA
